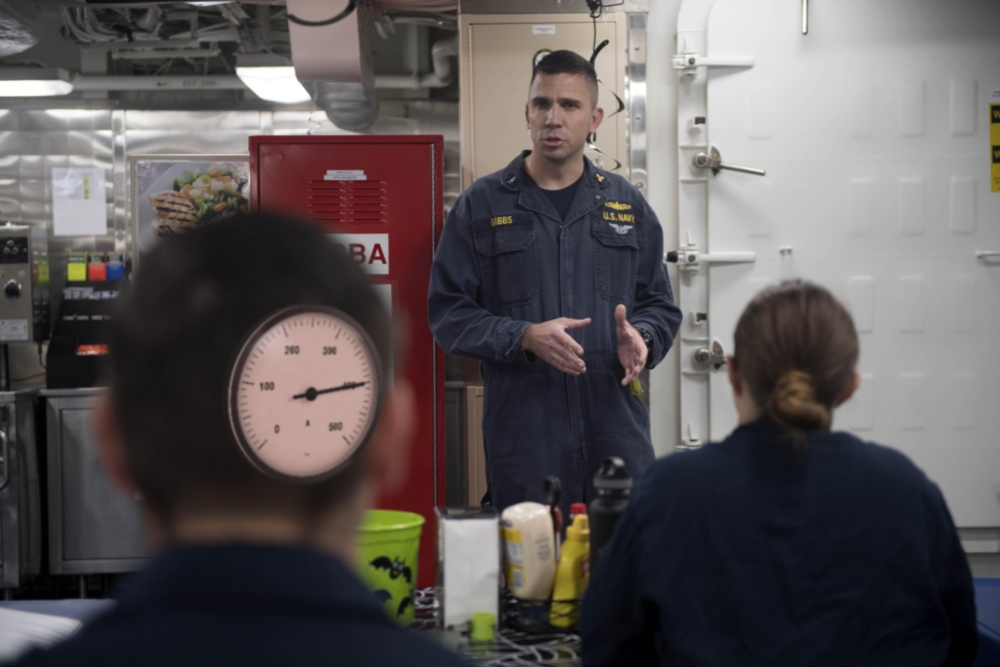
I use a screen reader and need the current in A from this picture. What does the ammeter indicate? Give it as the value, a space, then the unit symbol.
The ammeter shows 400 A
